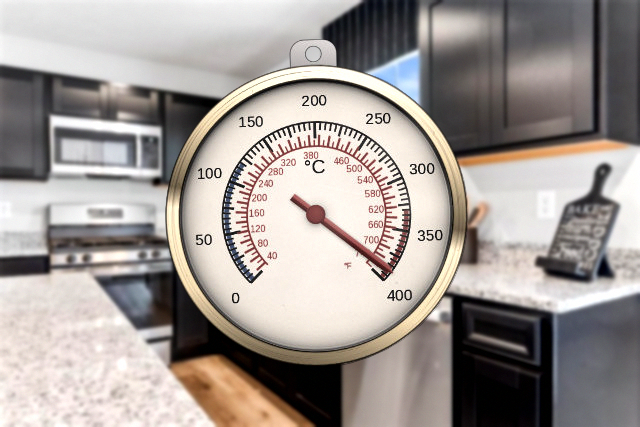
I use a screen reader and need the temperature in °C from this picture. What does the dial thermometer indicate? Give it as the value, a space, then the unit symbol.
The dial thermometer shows 390 °C
